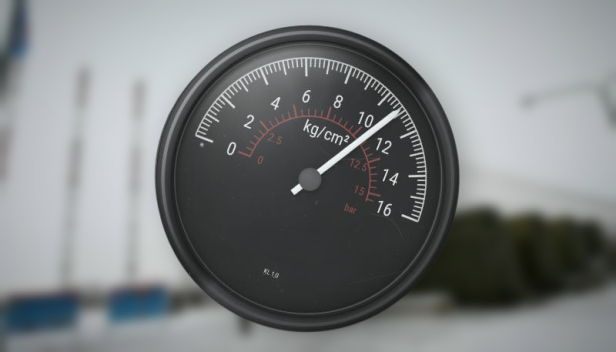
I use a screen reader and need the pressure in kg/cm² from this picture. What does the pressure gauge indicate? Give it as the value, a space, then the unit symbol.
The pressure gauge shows 10.8 kg/cm²
